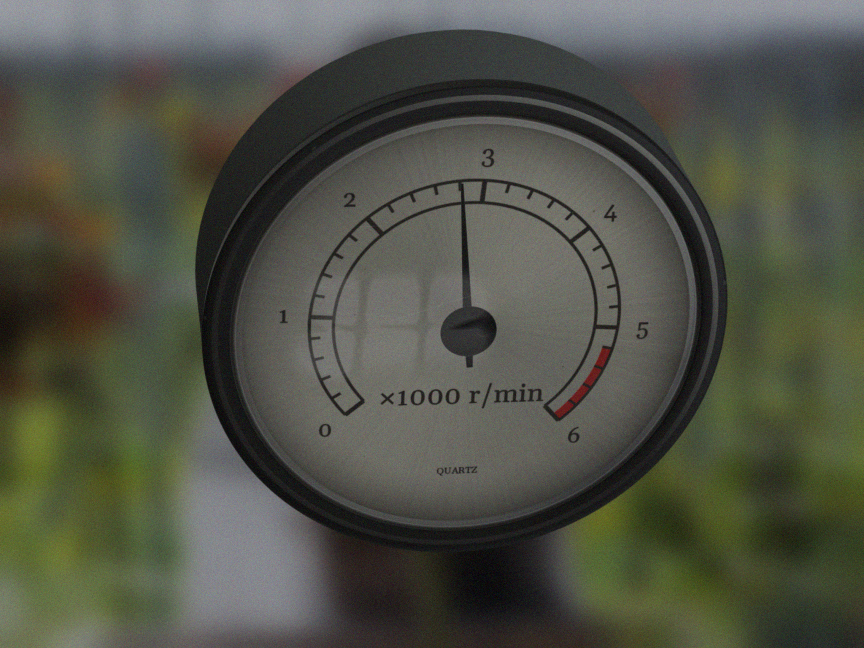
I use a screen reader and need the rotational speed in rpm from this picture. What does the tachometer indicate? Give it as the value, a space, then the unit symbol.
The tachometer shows 2800 rpm
